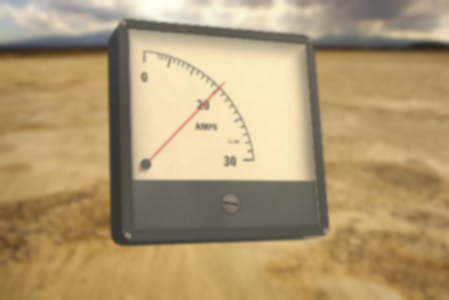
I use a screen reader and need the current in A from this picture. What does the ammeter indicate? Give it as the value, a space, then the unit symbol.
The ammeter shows 20 A
